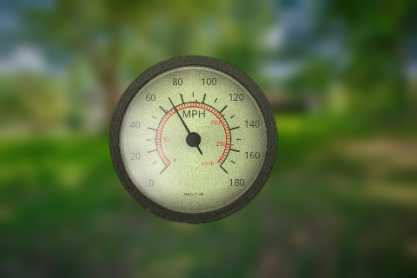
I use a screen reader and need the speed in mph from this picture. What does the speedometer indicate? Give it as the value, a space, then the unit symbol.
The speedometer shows 70 mph
